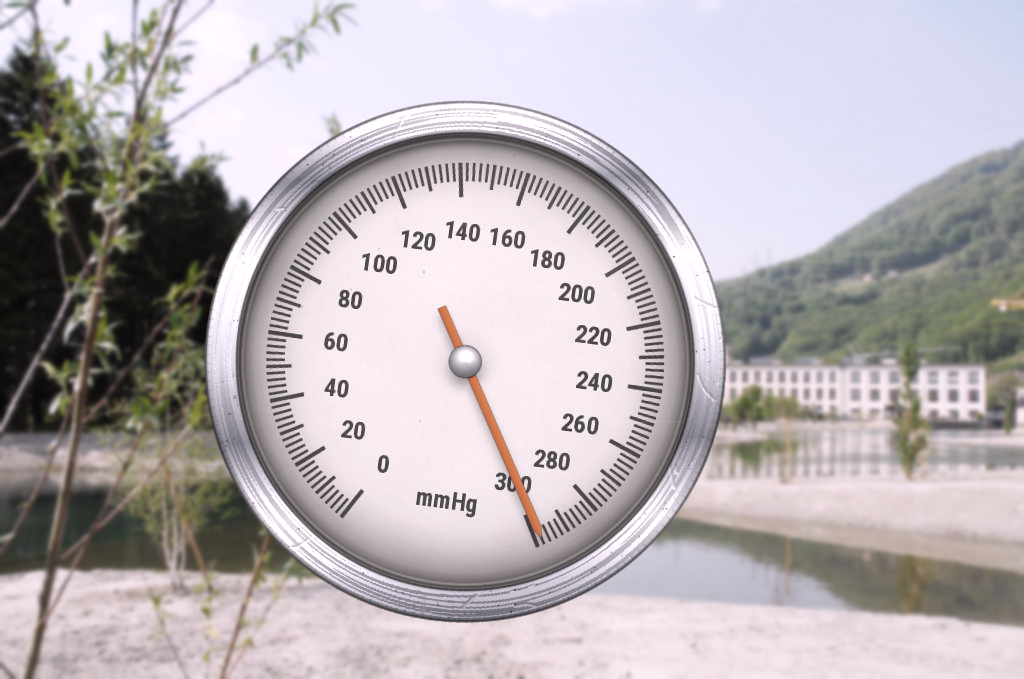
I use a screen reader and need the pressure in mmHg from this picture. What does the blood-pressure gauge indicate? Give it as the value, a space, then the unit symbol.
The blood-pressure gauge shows 298 mmHg
